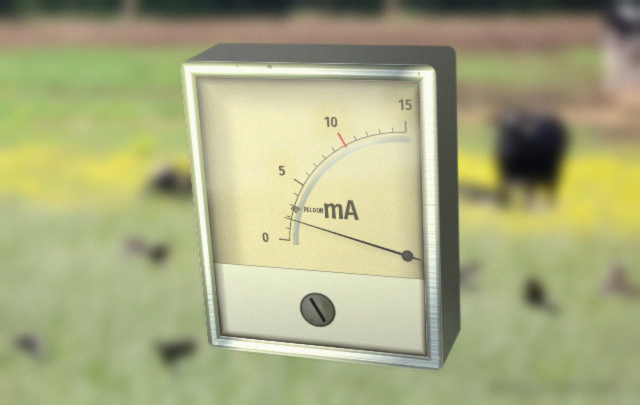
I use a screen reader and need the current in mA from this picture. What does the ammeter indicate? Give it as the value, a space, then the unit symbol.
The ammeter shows 2 mA
